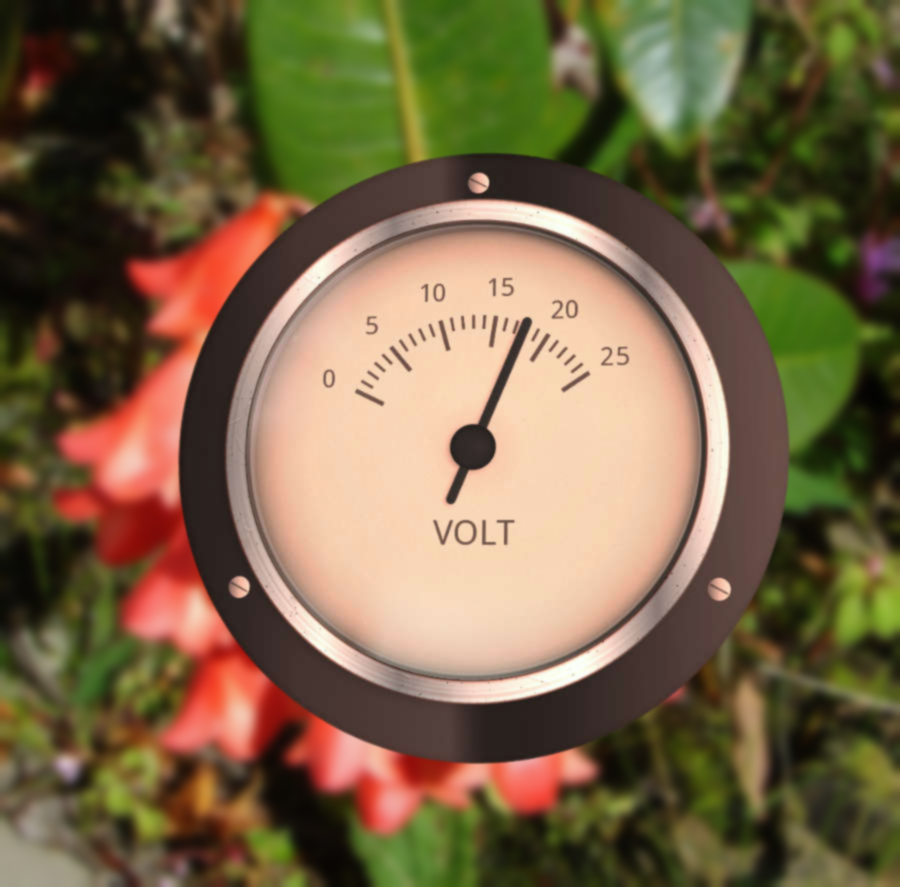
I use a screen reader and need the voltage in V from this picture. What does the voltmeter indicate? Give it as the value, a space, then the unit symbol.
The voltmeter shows 18 V
